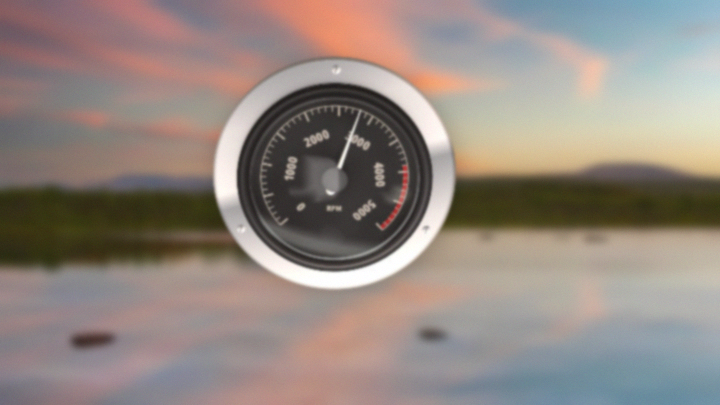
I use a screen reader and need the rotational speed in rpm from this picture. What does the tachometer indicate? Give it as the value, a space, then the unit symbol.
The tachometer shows 2800 rpm
